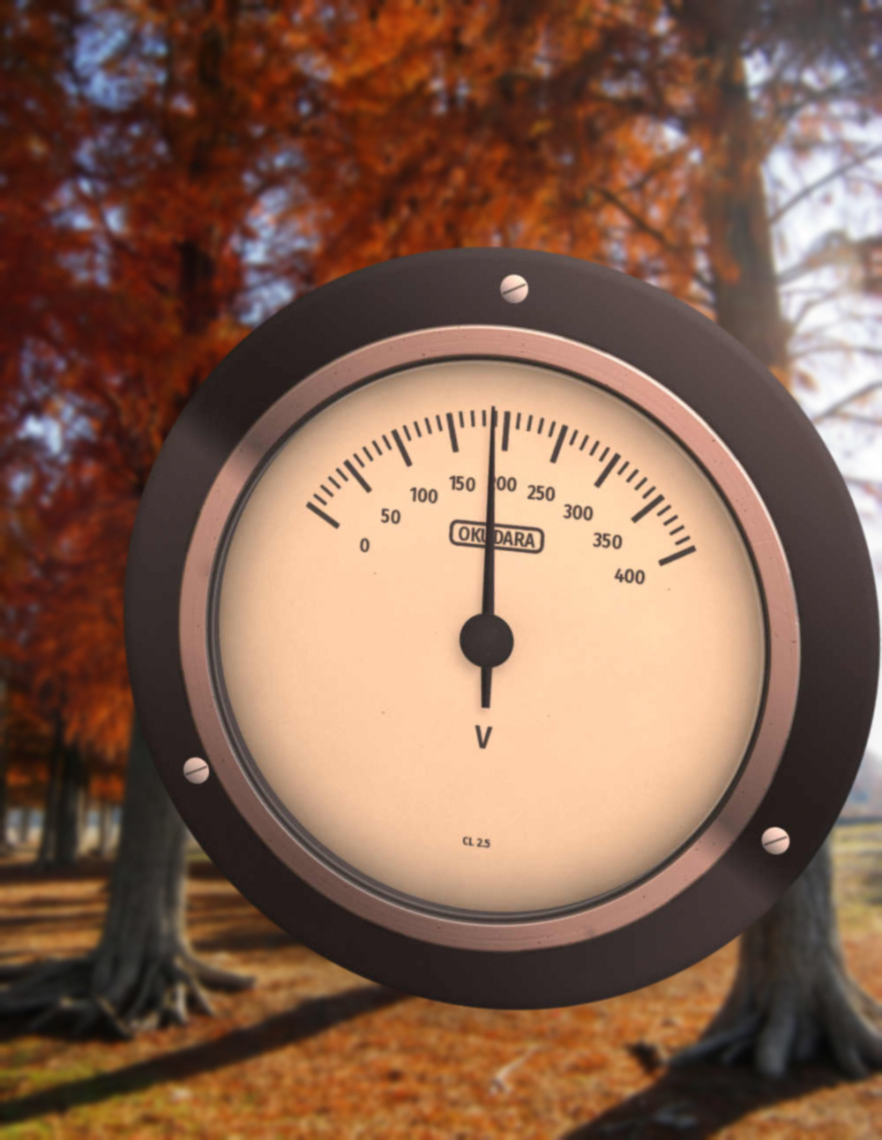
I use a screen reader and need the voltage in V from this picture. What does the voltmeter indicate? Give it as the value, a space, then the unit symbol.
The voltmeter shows 190 V
